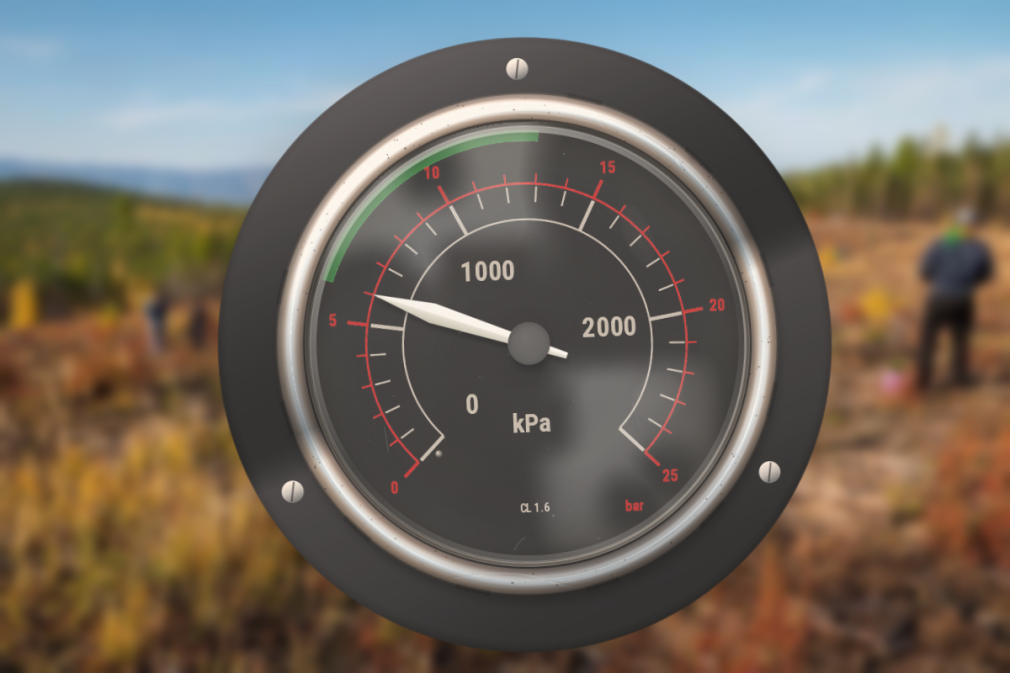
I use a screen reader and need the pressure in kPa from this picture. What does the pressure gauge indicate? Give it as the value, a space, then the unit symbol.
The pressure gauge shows 600 kPa
